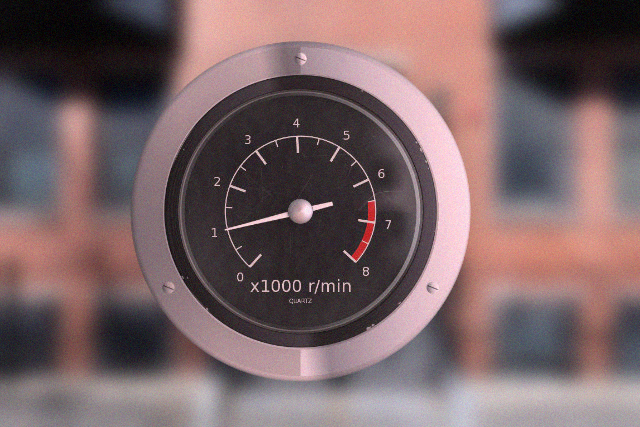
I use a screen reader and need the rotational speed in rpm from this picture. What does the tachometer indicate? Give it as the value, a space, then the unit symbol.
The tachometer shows 1000 rpm
